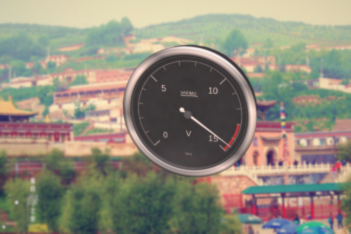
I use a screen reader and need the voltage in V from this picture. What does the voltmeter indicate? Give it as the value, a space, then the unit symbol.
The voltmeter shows 14.5 V
